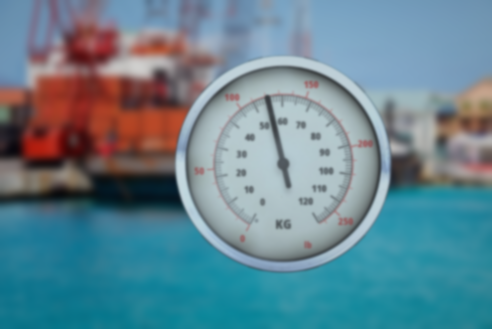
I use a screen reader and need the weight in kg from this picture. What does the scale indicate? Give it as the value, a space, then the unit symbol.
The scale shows 55 kg
